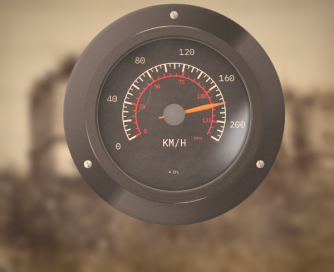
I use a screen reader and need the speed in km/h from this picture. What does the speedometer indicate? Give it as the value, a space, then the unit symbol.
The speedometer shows 180 km/h
